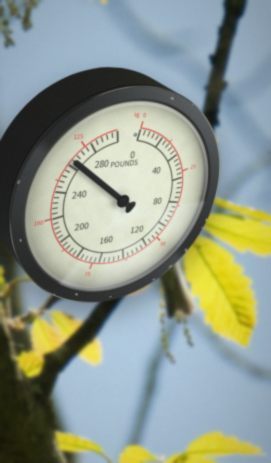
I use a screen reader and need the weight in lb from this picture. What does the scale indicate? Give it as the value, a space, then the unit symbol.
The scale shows 264 lb
